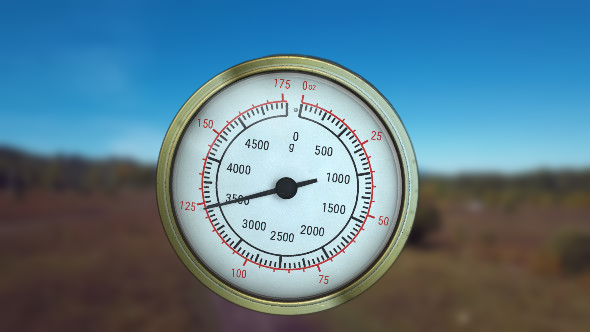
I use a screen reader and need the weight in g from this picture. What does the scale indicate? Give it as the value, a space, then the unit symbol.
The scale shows 3500 g
